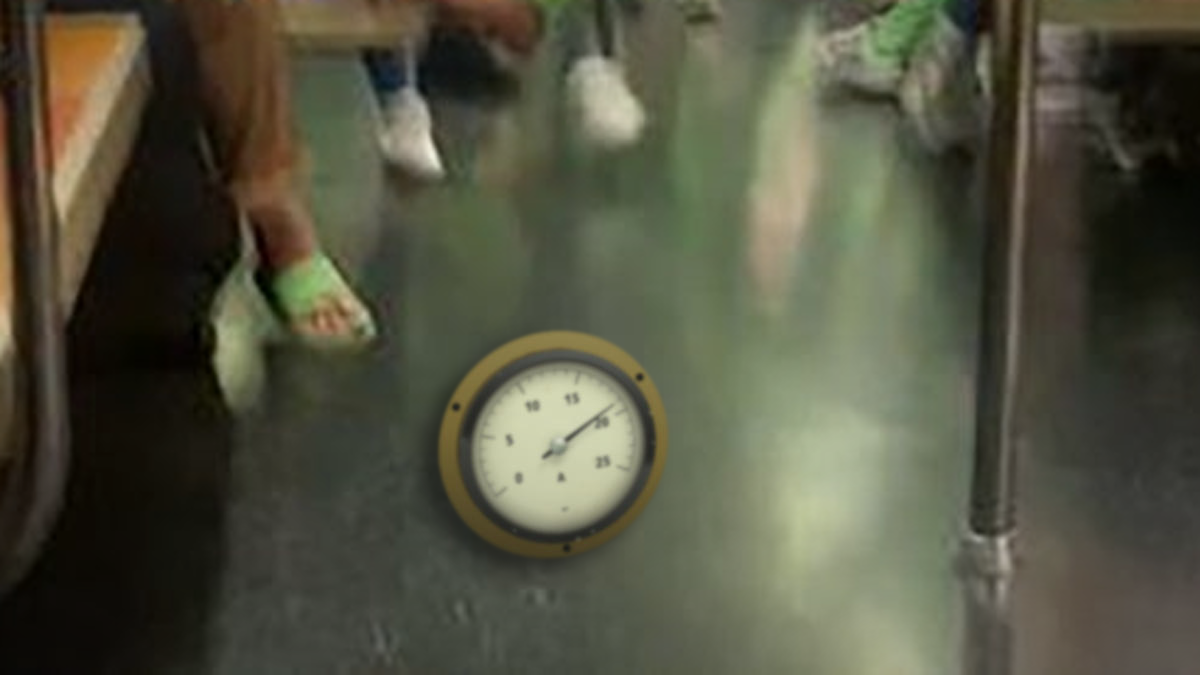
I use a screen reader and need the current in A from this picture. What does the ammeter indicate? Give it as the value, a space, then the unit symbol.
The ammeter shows 19 A
